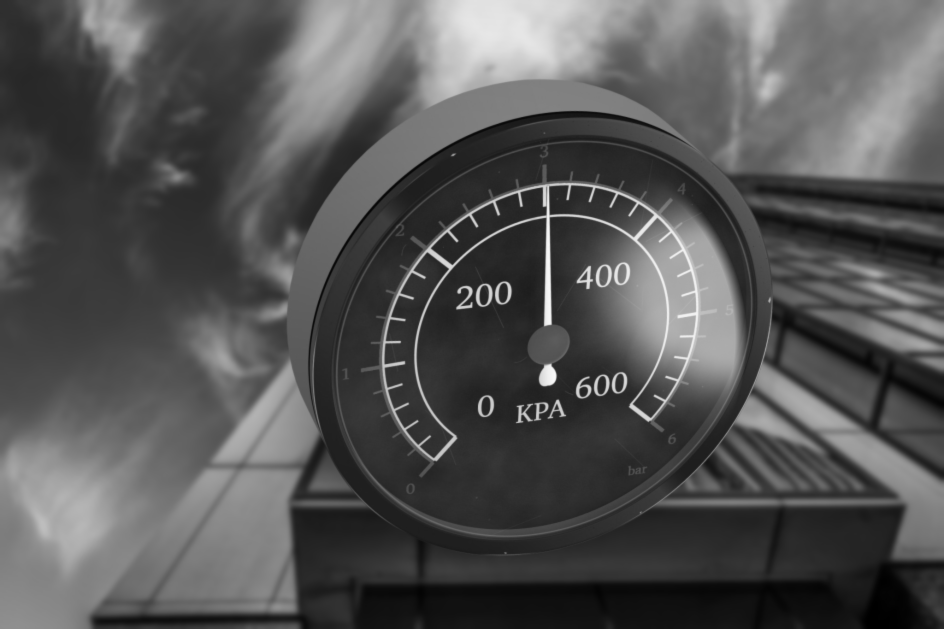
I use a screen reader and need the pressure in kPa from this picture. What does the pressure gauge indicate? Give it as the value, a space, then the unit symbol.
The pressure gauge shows 300 kPa
